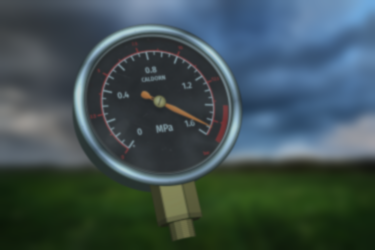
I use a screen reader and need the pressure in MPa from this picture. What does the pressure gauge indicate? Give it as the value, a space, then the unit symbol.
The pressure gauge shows 1.55 MPa
